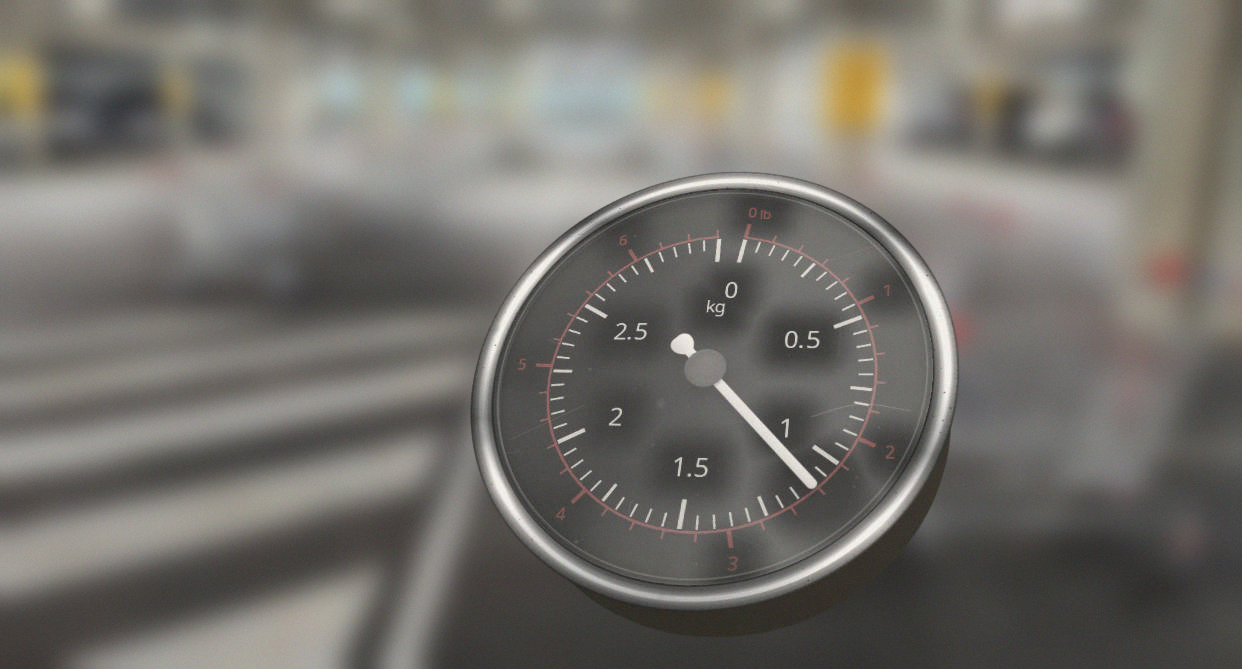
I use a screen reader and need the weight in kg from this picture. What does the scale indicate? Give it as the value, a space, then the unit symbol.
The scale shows 1.1 kg
